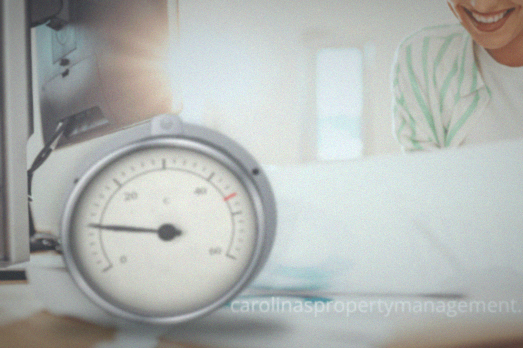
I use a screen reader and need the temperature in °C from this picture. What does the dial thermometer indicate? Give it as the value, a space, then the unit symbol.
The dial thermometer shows 10 °C
